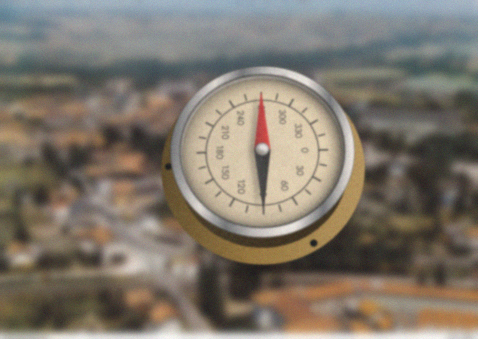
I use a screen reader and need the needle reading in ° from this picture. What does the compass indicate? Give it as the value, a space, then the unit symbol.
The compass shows 270 °
